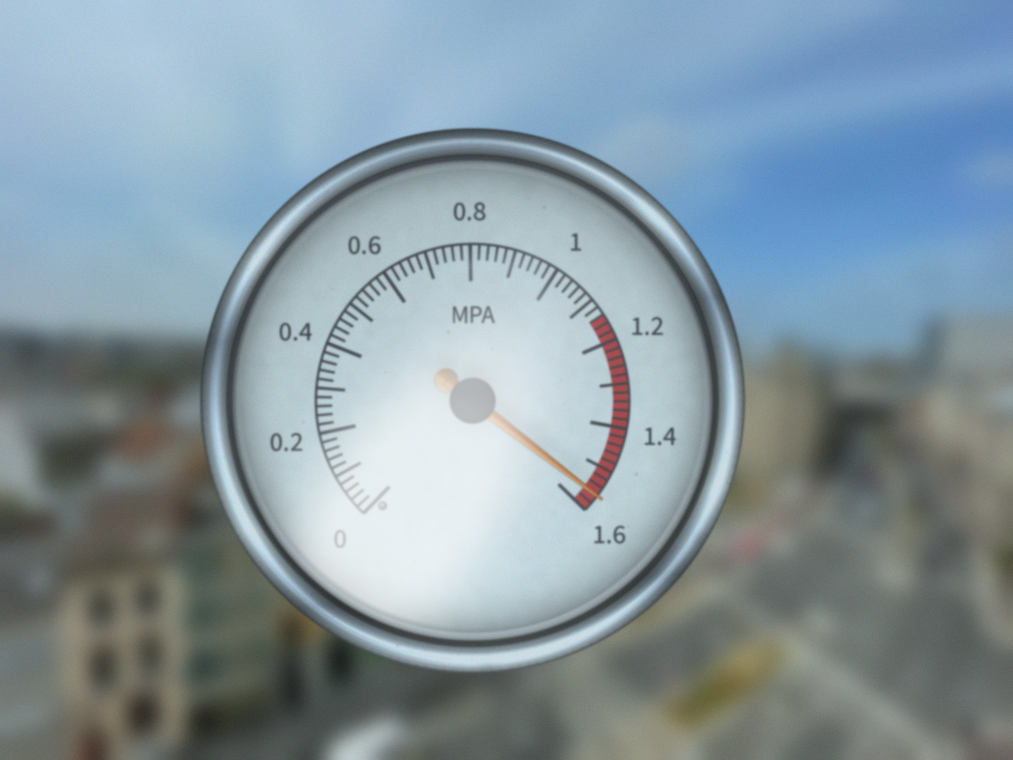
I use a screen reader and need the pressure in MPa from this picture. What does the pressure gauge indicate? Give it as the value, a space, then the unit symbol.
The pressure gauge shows 1.56 MPa
